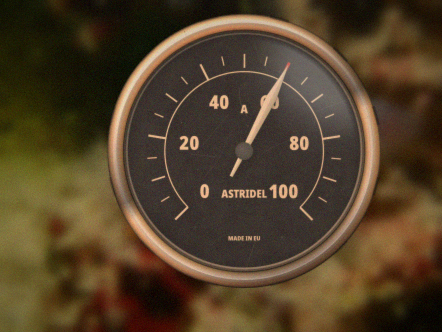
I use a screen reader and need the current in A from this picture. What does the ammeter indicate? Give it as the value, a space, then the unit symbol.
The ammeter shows 60 A
